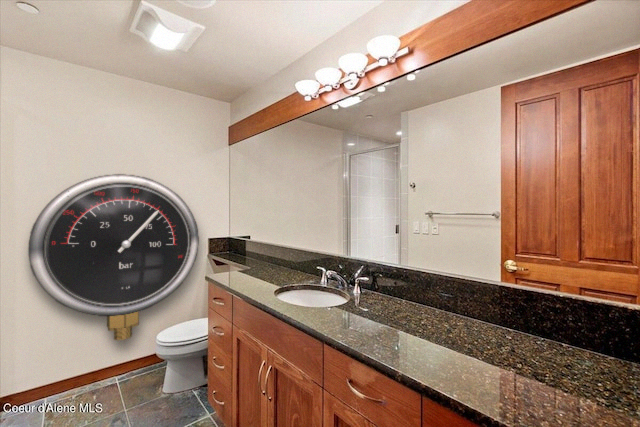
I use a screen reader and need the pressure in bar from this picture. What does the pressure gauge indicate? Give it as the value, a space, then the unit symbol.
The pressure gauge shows 70 bar
